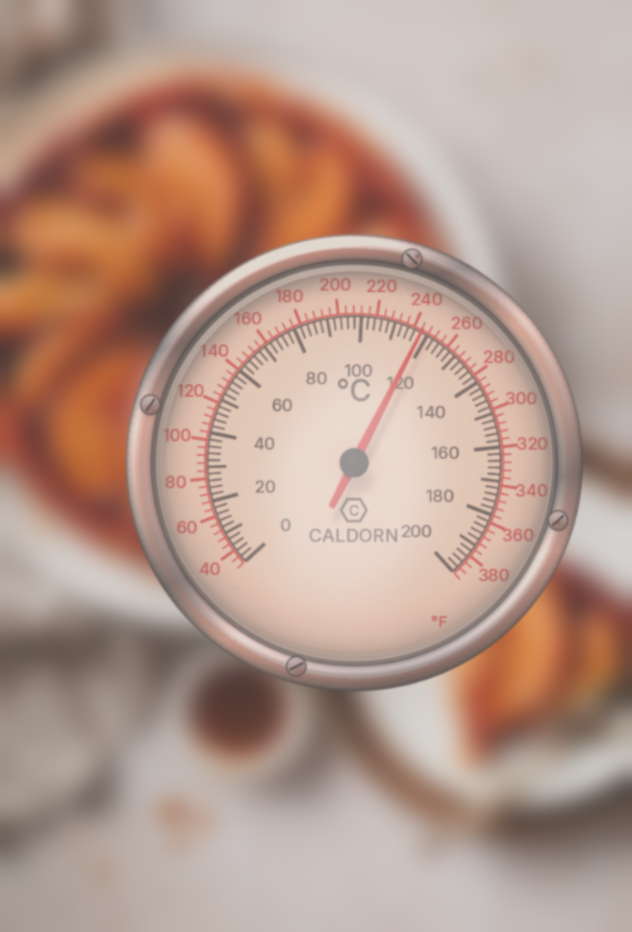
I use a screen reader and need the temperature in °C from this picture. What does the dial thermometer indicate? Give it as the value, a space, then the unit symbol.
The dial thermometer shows 118 °C
